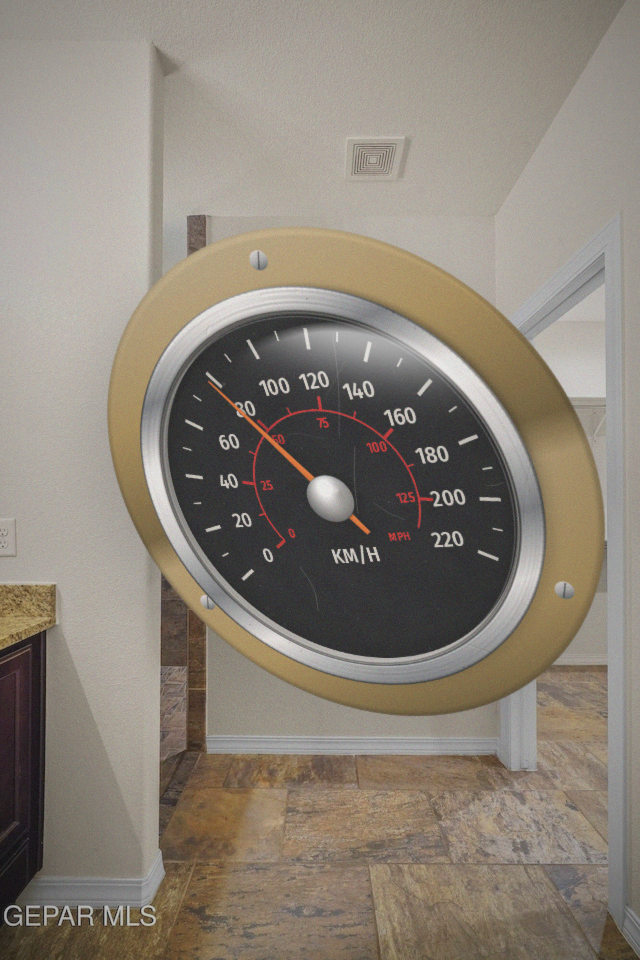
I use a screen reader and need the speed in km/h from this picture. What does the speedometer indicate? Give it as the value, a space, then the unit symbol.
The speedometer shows 80 km/h
